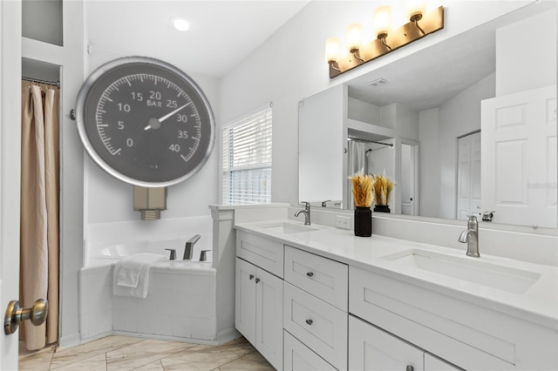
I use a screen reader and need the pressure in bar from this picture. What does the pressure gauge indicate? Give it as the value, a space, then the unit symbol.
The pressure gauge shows 27.5 bar
